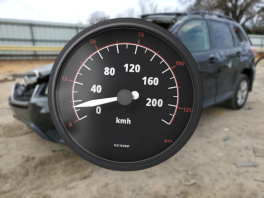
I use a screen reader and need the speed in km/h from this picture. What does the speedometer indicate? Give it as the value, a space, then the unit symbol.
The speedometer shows 15 km/h
